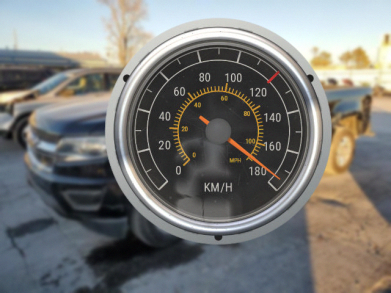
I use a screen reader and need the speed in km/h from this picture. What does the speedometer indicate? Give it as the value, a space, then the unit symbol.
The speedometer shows 175 km/h
